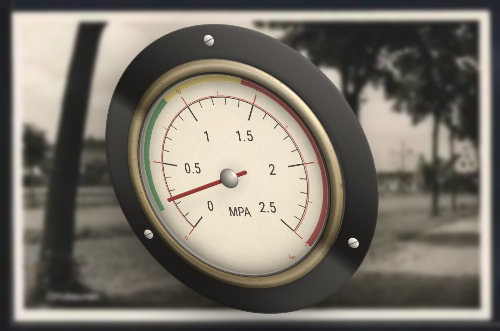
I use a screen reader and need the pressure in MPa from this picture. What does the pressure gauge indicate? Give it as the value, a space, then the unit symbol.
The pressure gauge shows 0.25 MPa
